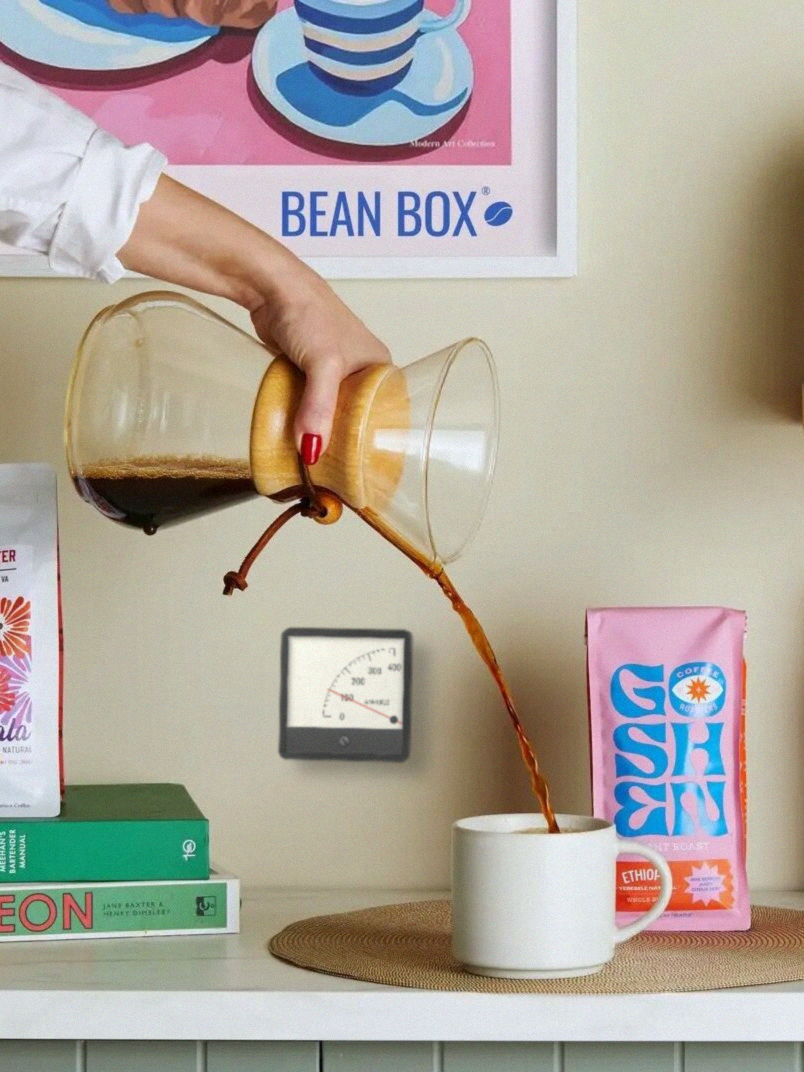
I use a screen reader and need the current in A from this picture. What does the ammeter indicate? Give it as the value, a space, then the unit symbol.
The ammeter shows 100 A
